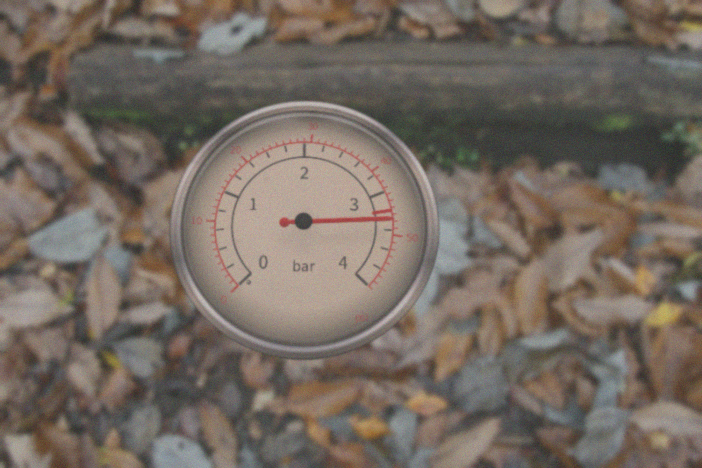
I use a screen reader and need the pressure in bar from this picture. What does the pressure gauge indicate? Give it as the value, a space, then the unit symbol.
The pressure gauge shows 3.3 bar
